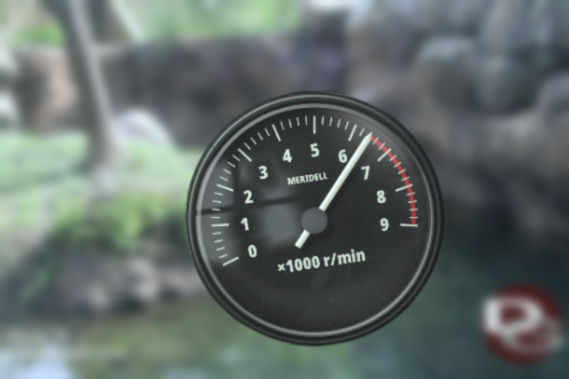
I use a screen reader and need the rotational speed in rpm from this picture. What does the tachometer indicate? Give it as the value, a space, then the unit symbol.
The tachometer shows 6400 rpm
